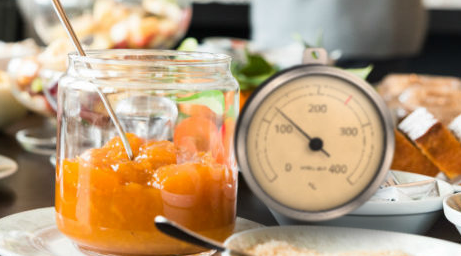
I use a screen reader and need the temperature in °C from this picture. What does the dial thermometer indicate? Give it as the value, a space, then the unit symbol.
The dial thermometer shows 125 °C
